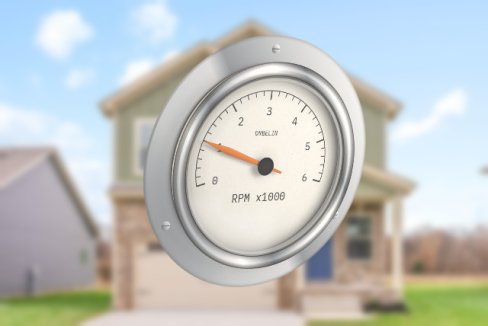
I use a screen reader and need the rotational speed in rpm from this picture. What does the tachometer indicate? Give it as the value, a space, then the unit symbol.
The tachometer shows 1000 rpm
